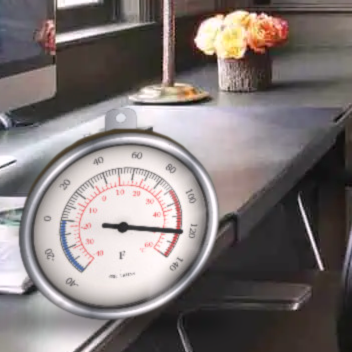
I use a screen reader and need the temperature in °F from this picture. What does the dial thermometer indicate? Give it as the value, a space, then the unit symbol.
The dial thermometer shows 120 °F
